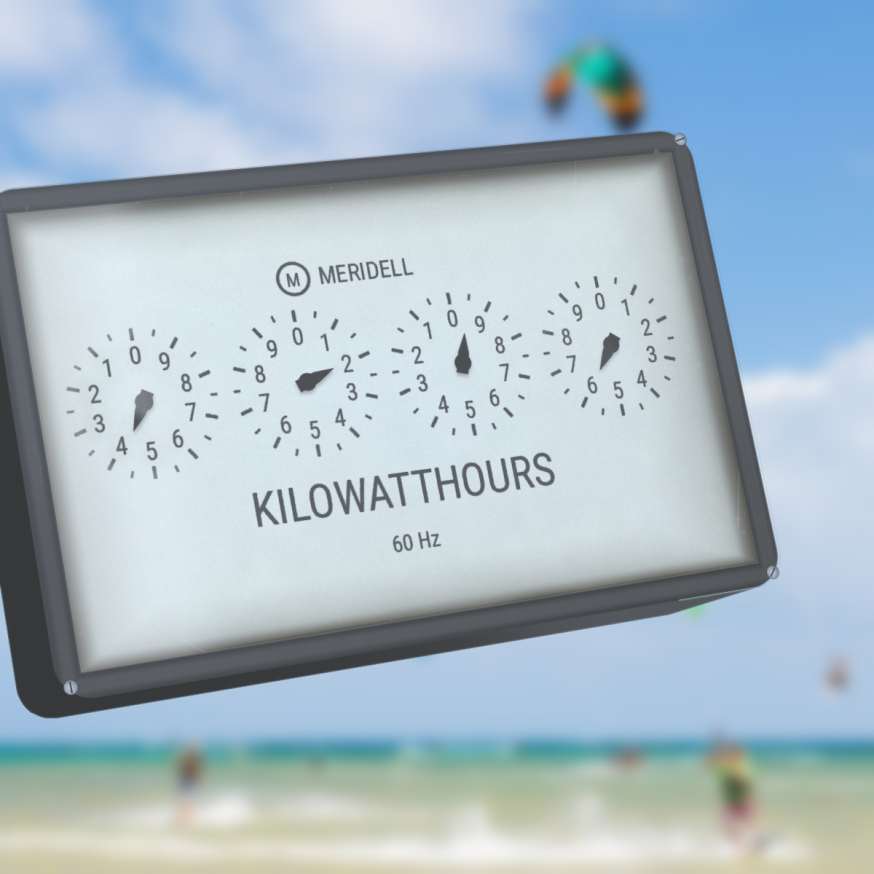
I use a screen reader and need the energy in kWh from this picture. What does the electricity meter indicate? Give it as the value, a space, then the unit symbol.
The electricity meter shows 4196 kWh
